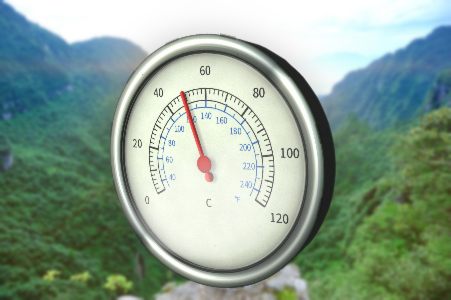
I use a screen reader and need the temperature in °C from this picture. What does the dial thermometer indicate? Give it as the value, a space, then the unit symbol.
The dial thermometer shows 50 °C
